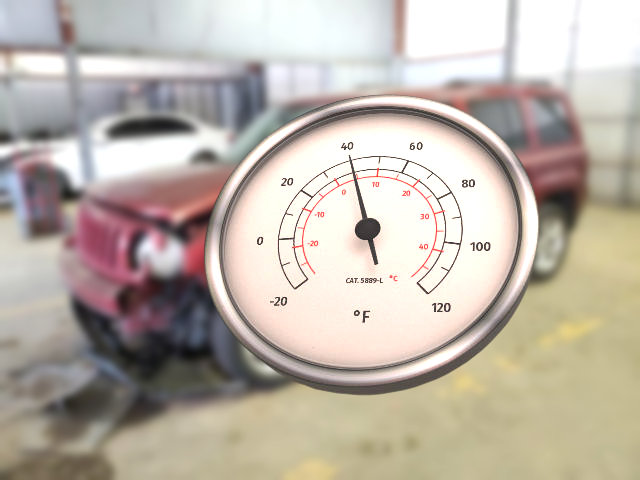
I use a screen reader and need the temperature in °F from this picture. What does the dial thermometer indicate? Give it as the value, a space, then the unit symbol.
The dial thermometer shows 40 °F
